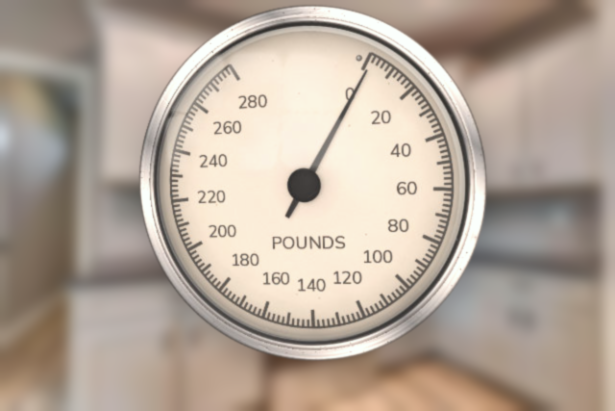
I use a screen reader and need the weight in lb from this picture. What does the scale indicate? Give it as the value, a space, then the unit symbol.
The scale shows 2 lb
